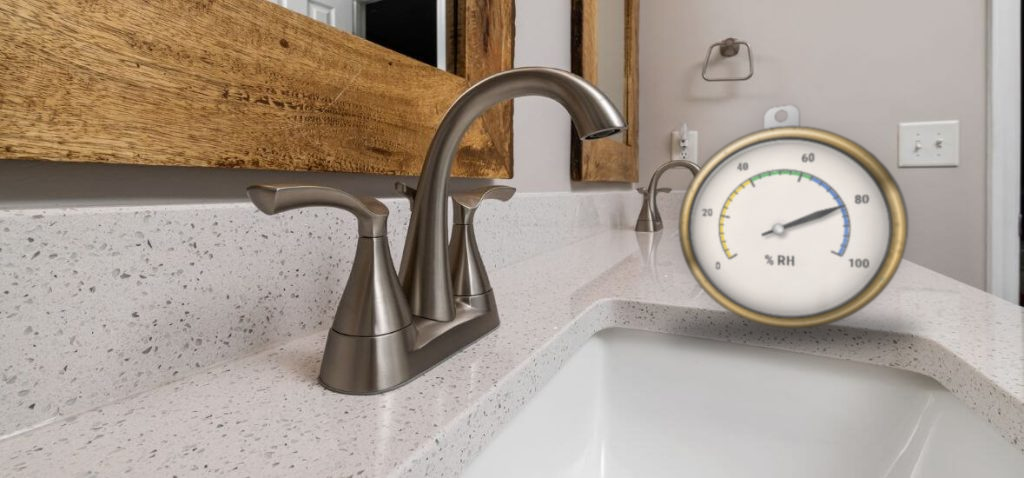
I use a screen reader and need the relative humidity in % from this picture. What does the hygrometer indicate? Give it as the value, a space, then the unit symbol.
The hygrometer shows 80 %
